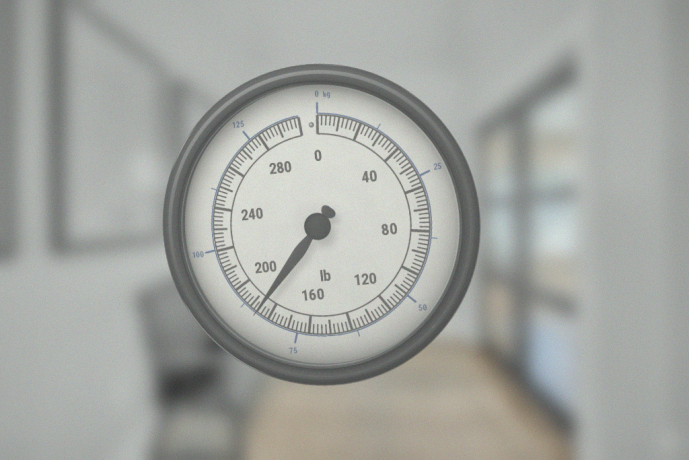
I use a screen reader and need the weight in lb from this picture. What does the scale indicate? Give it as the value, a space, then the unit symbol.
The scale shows 186 lb
